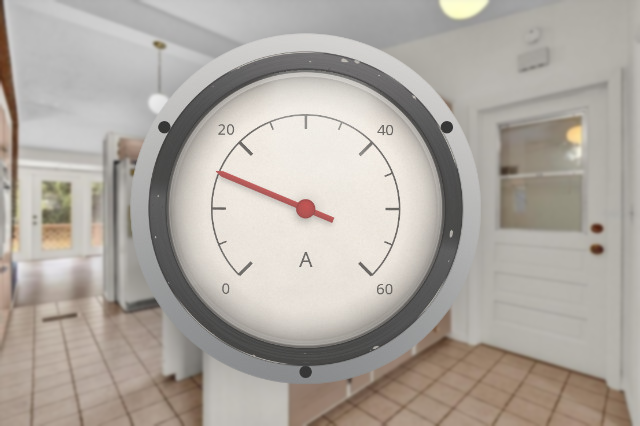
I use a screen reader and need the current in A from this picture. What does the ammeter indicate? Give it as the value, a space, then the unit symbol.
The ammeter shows 15 A
